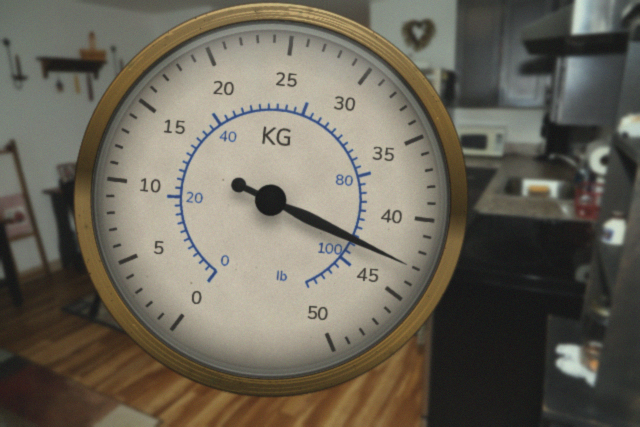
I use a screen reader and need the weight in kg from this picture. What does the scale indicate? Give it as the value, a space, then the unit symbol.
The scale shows 43 kg
